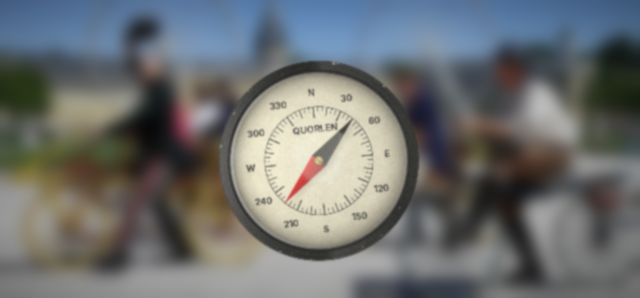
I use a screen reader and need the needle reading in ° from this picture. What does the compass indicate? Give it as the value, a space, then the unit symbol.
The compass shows 225 °
